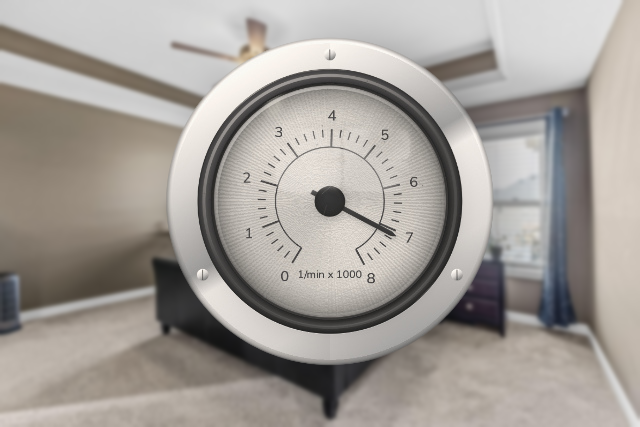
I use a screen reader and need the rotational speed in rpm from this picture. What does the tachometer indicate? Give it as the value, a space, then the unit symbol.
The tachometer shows 7100 rpm
